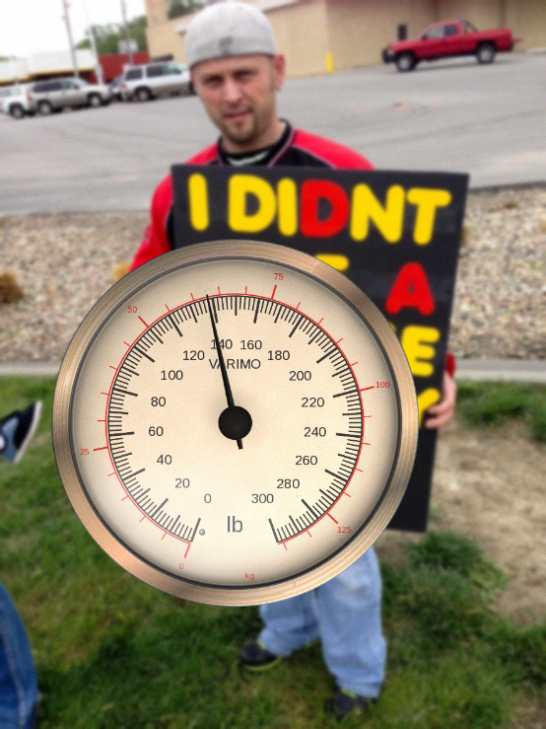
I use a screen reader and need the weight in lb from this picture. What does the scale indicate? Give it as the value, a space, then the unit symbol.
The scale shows 138 lb
